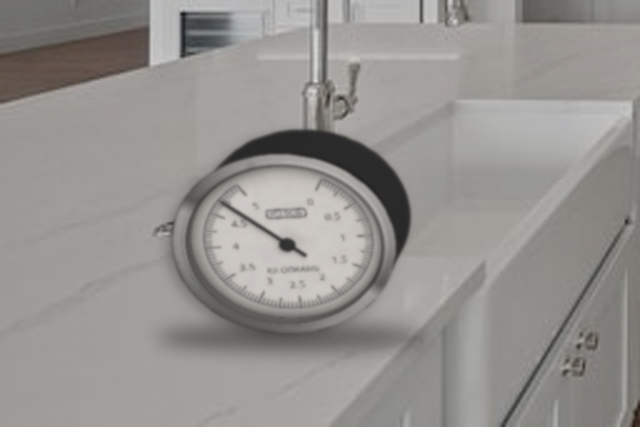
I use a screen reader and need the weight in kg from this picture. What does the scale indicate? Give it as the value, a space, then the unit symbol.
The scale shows 4.75 kg
